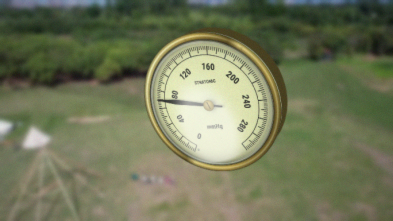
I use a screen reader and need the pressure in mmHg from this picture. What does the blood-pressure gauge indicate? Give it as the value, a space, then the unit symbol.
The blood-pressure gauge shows 70 mmHg
